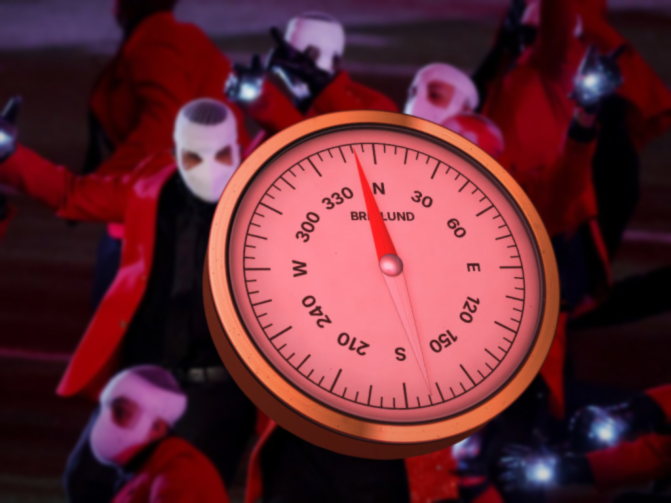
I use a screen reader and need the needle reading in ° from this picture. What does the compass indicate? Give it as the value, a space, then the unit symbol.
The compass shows 350 °
